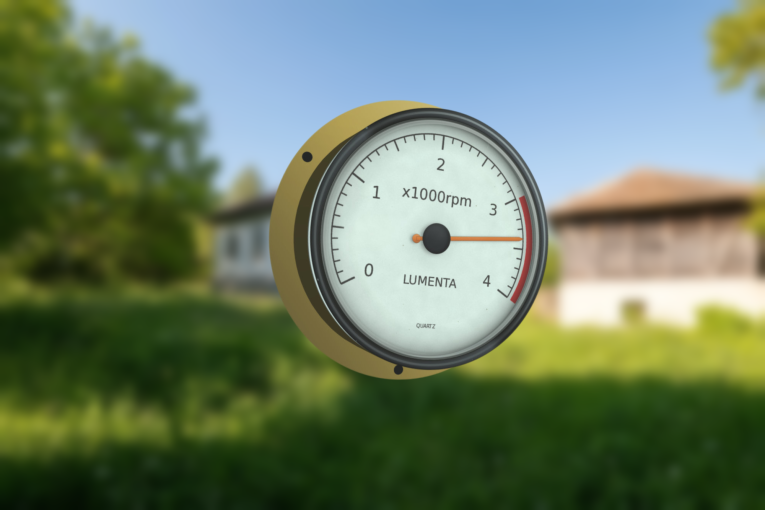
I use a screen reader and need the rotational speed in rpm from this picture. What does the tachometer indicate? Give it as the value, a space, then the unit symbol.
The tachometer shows 3400 rpm
